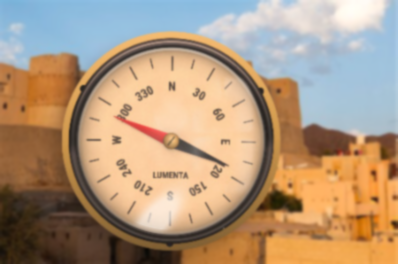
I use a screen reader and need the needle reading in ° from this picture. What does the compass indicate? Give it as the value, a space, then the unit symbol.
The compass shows 292.5 °
